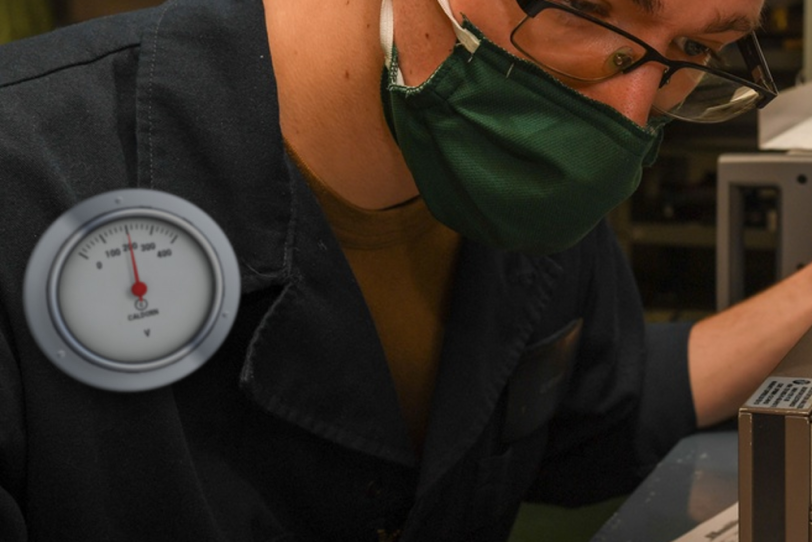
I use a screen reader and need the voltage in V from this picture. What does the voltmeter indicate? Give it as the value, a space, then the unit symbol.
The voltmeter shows 200 V
